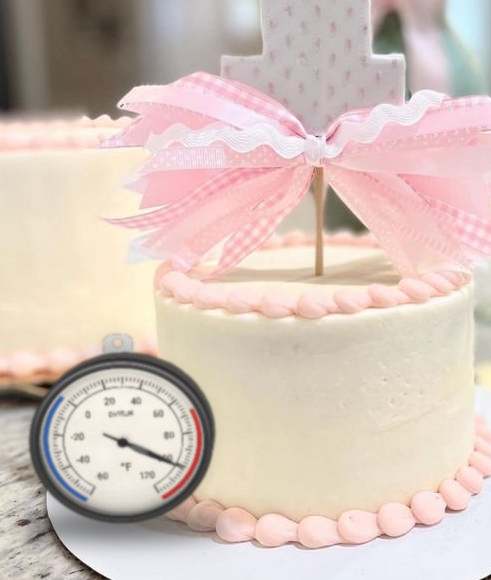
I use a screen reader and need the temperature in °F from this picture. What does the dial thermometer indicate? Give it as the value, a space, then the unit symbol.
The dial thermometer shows 100 °F
